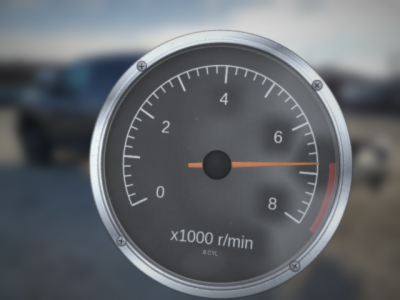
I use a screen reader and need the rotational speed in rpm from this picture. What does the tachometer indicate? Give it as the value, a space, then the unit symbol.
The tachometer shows 6800 rpm
